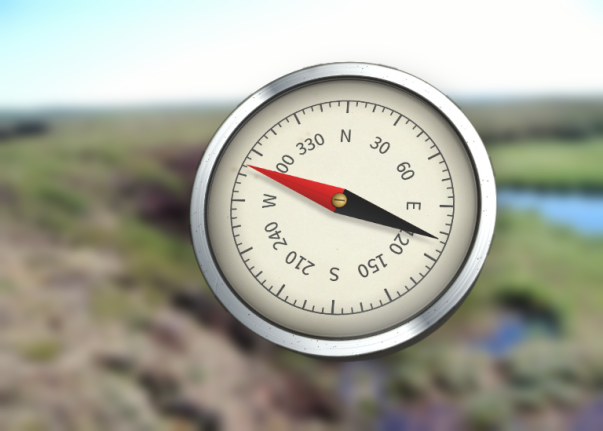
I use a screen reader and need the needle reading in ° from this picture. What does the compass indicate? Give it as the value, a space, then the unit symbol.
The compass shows 290 °
